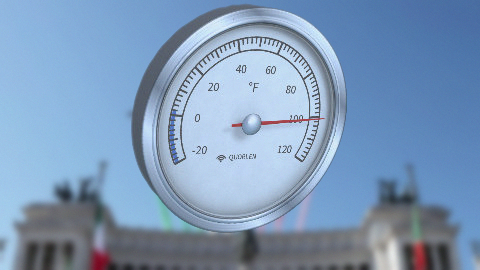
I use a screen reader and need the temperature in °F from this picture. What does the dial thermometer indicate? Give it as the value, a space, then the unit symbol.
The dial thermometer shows 100 °F
